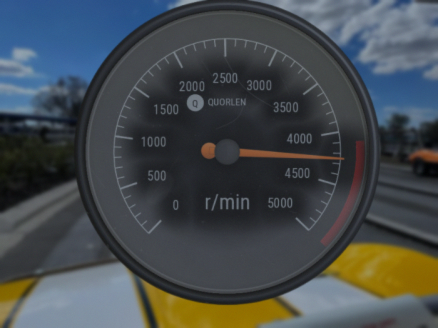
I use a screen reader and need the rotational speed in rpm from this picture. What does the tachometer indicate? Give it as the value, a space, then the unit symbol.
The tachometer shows 4250 rpm
